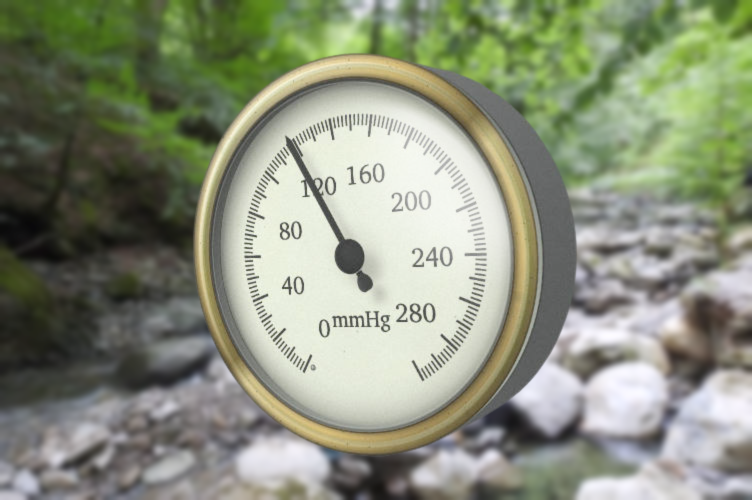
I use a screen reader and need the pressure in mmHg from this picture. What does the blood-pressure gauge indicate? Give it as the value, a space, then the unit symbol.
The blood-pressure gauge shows 120 mmHg
